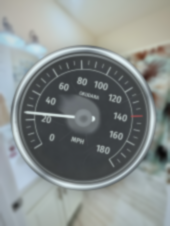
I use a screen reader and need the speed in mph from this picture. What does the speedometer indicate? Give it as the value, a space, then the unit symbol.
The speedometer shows 25 mph
